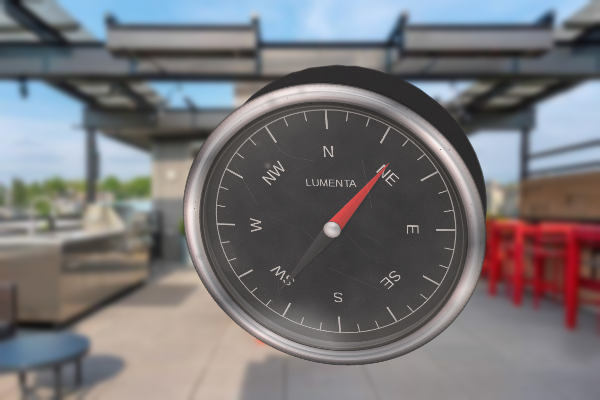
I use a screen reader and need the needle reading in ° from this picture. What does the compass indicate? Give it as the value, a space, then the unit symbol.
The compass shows 40 °
